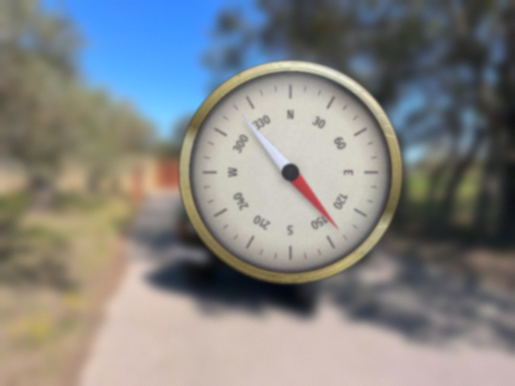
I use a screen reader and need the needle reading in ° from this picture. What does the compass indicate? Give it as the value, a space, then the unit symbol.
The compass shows 140 °
